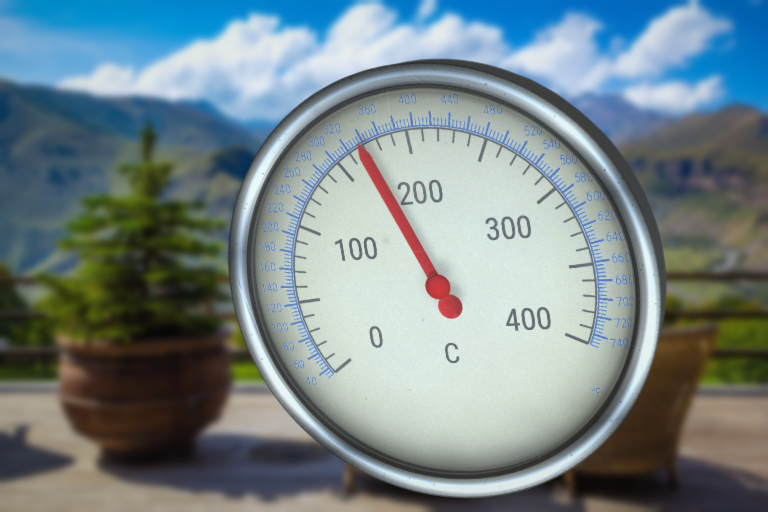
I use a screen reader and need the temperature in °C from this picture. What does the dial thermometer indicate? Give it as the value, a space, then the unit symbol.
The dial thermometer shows 170 °C
